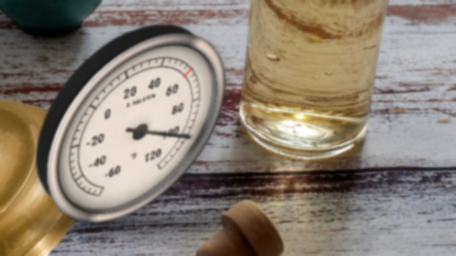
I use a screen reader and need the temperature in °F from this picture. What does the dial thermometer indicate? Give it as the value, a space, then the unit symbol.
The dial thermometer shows 100 °F
